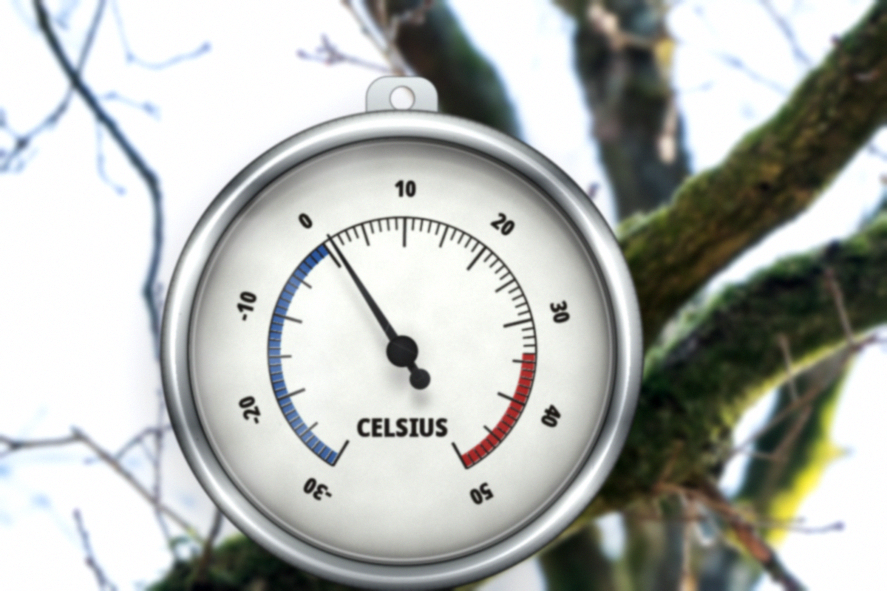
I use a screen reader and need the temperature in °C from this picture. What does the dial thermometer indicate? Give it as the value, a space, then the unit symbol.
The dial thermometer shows 1 °C
